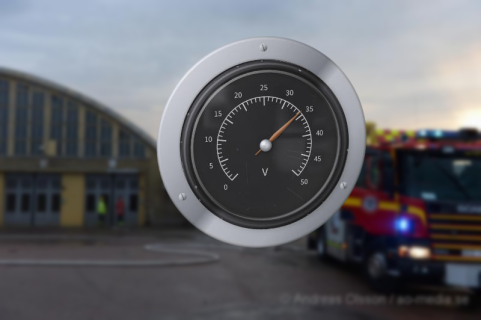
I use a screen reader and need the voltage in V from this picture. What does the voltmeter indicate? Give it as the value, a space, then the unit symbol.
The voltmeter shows 34 V
